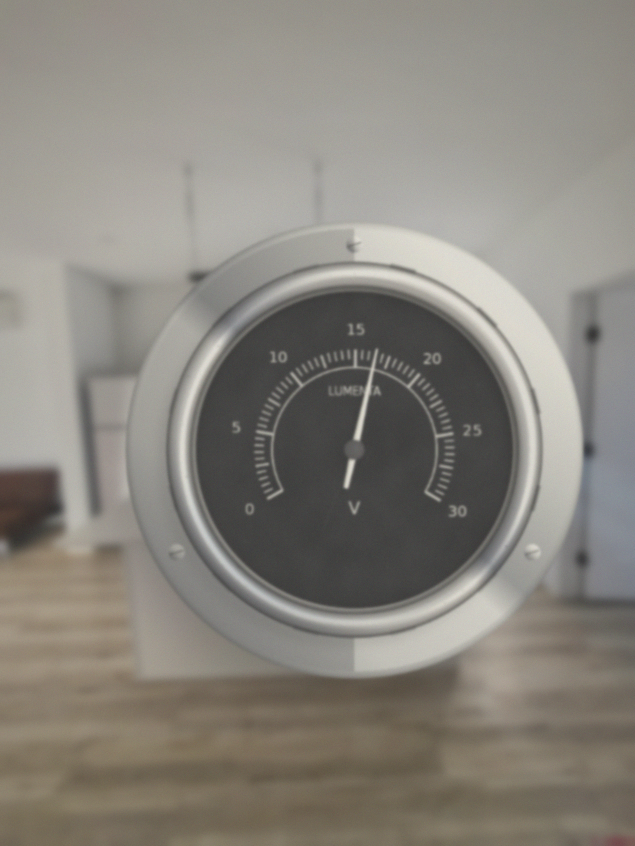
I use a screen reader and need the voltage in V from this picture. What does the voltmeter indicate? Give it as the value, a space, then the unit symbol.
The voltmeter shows 16.5 V
